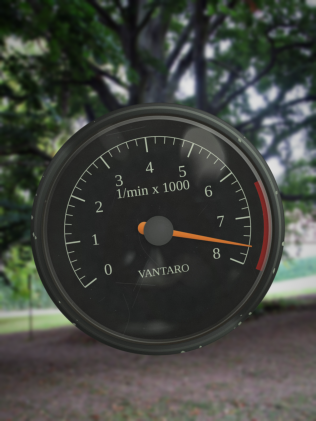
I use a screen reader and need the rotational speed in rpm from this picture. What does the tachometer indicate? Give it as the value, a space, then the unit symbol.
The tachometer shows 7600 rpm
